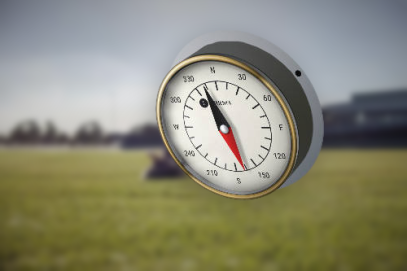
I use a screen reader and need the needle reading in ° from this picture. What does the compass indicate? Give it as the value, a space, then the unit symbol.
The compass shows 165 °
